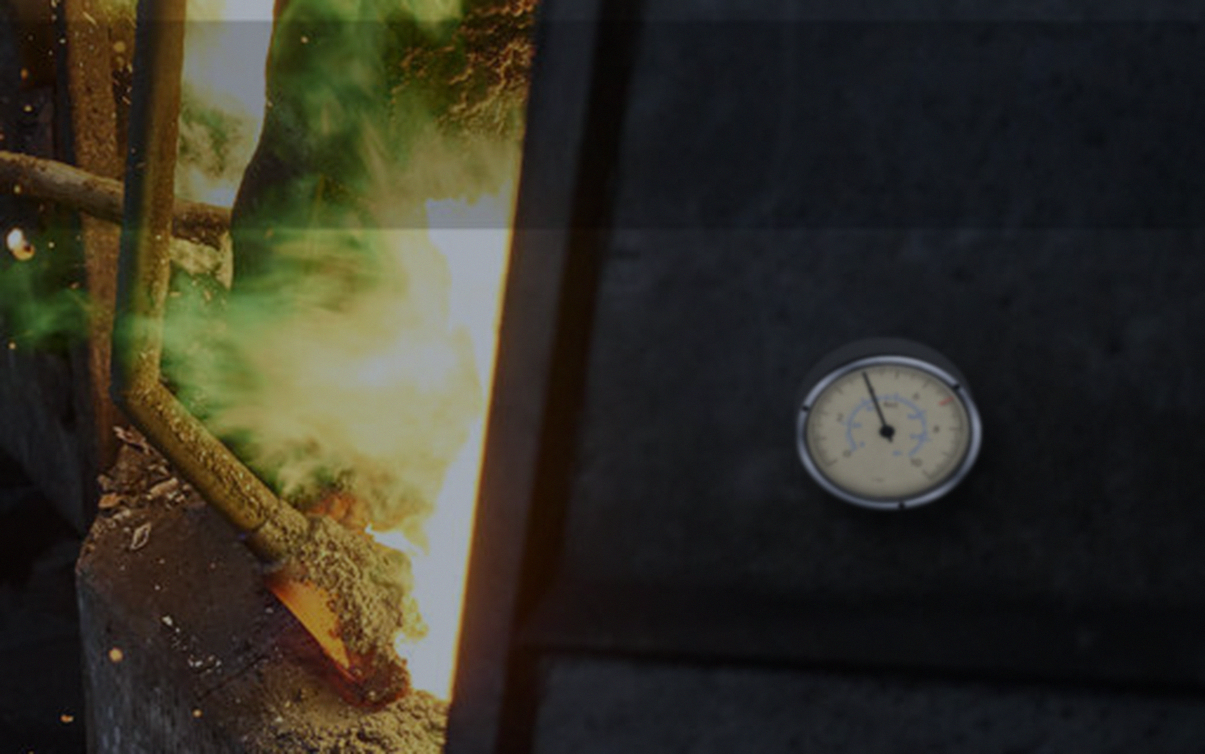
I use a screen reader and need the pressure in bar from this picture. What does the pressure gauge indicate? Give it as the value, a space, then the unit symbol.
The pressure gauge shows 4 bar
